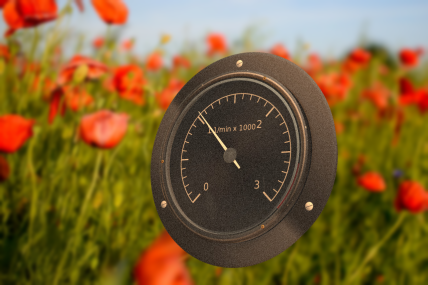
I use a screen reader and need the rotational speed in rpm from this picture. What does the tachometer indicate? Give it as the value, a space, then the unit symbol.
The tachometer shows 1050 rpm
